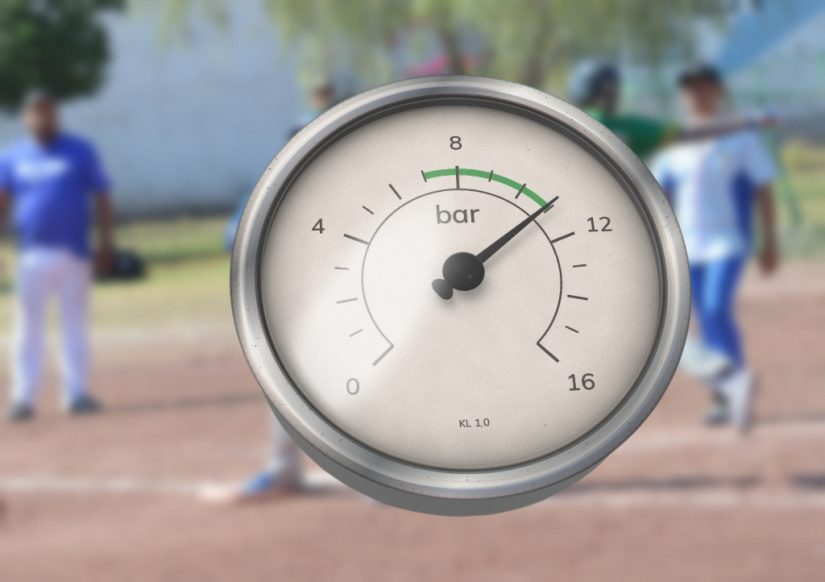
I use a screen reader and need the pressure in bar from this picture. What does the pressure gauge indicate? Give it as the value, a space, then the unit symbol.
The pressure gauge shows 11 bar
